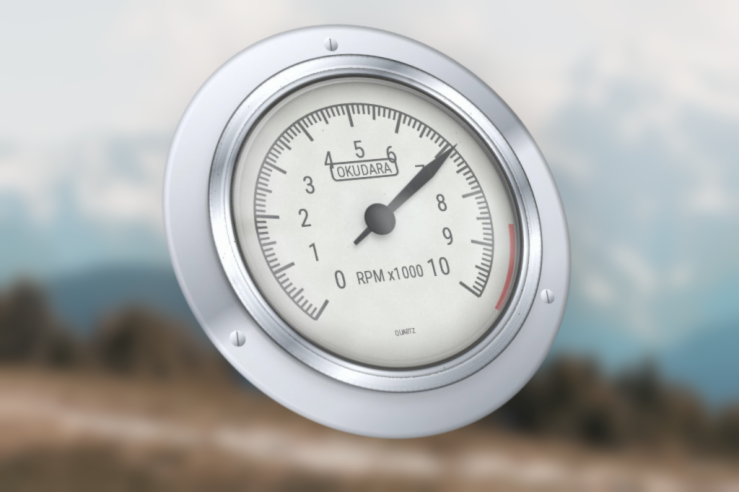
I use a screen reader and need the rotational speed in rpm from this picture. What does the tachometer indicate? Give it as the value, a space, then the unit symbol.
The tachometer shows 7100 rpm
